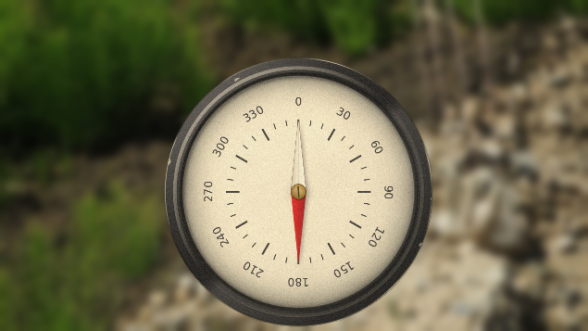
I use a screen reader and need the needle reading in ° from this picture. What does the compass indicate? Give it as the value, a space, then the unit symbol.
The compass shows 180 °
